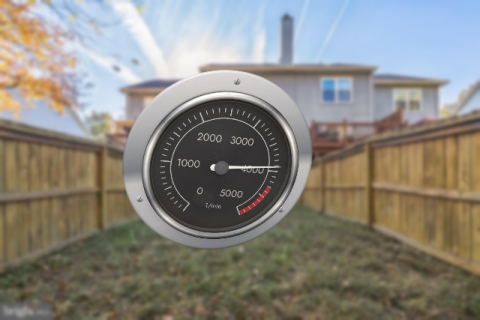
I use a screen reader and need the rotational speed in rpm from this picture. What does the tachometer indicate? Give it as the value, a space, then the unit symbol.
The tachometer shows 3900 rpm
